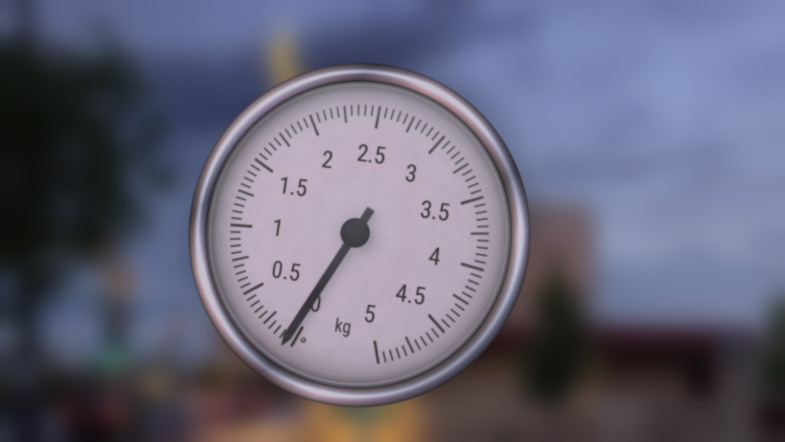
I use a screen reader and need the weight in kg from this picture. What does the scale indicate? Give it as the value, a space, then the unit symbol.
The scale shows 0.05 kg
